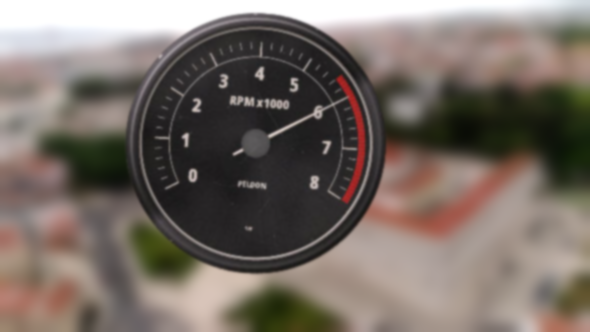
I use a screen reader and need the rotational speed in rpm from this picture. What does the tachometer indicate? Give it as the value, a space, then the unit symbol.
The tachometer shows 6000 rpm
